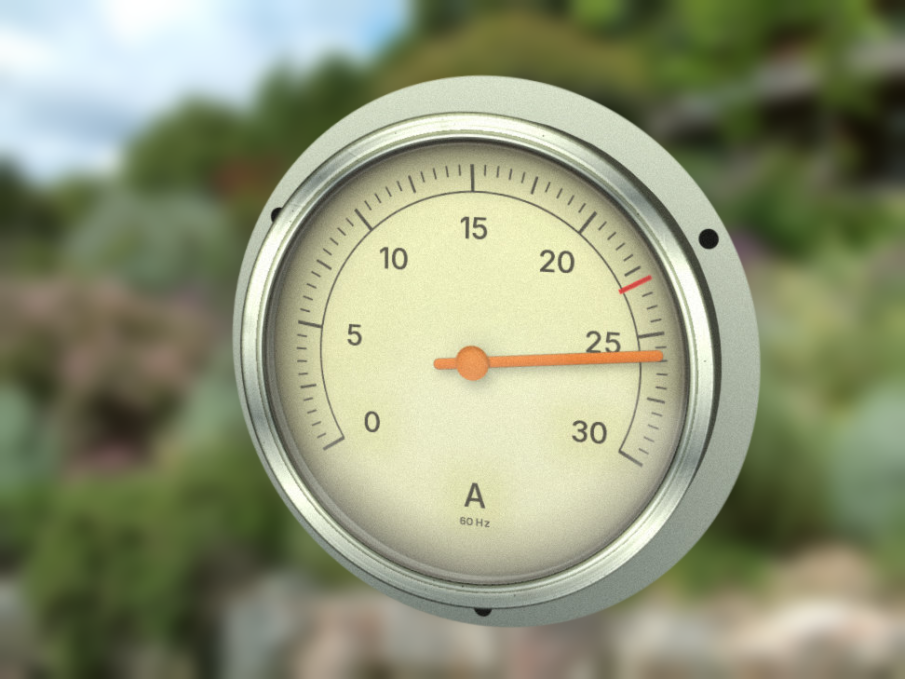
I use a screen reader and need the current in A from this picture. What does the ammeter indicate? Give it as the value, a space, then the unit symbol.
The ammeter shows 25.75 A
